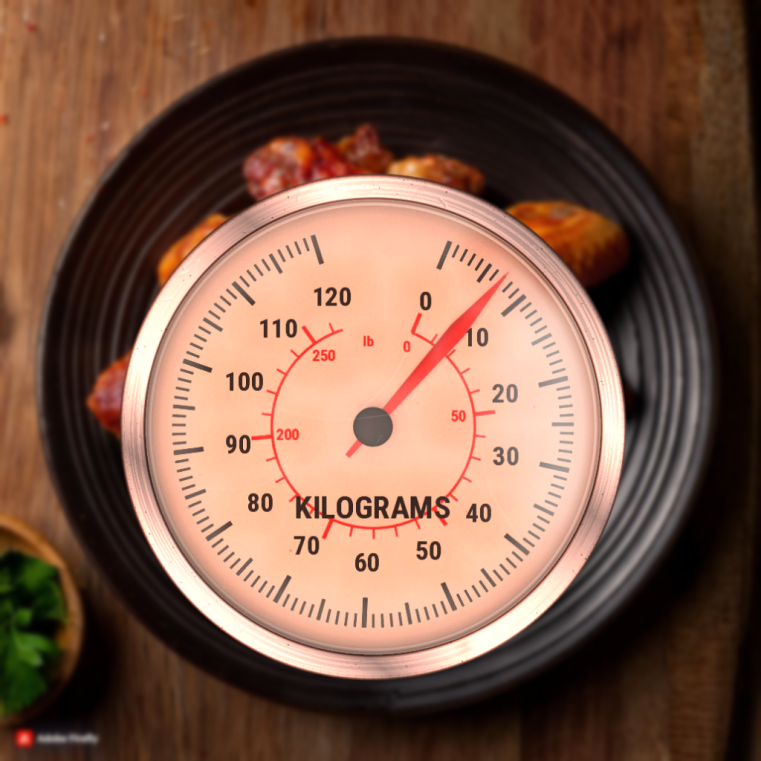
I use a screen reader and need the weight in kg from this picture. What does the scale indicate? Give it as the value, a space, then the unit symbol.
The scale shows 7 kg
